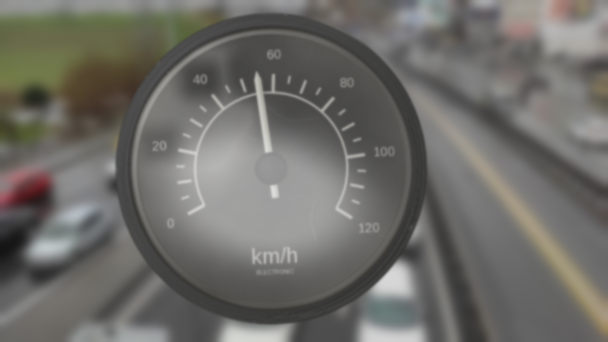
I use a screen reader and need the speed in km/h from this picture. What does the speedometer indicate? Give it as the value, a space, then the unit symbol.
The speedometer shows 55 km/h
